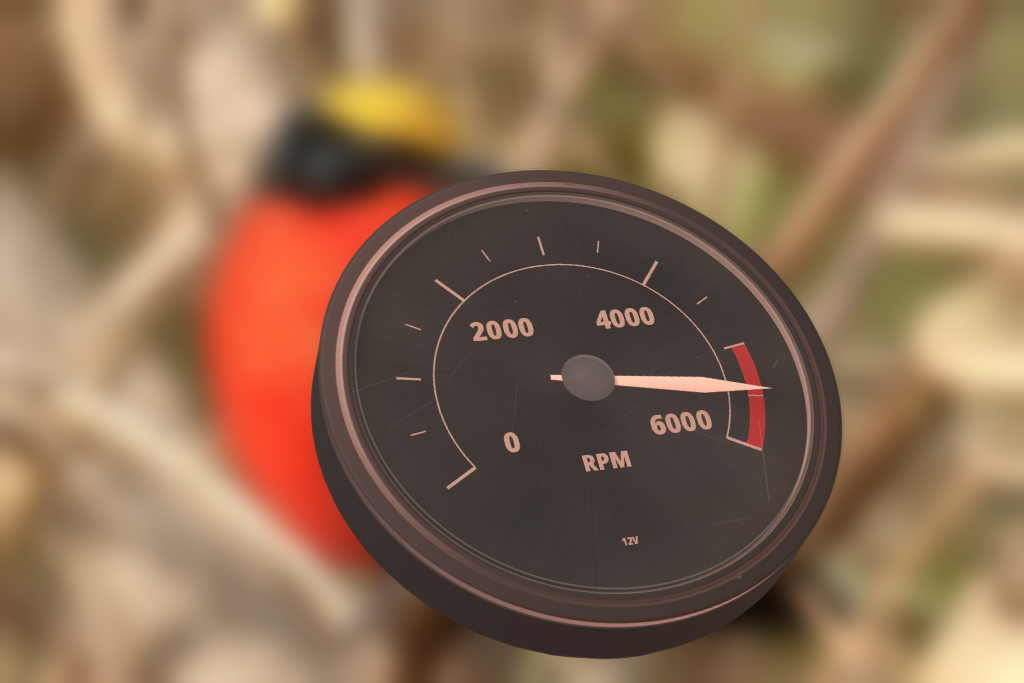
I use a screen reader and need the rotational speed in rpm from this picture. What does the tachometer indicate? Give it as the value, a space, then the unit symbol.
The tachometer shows 5500 rpm
